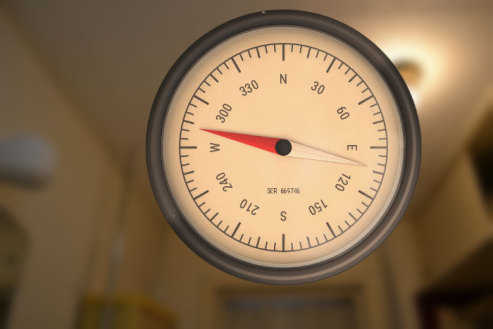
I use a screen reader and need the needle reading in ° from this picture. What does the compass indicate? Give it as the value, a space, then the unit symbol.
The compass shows 282.5 °
